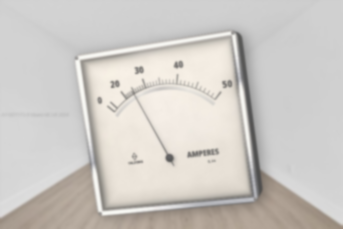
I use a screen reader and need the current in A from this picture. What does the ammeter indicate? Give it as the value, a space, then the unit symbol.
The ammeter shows 25 A
